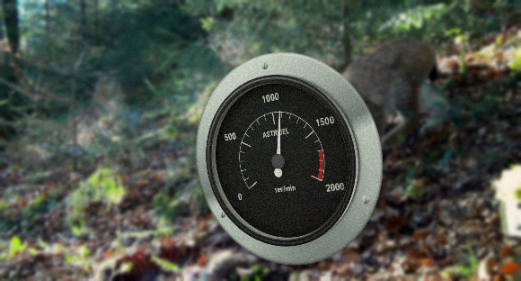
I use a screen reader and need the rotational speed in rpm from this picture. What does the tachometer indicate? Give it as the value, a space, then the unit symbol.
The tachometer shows 1100 rpm
